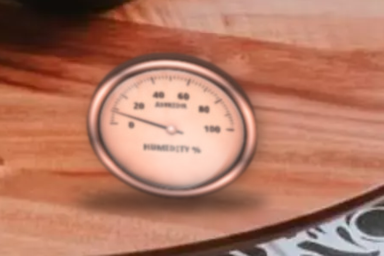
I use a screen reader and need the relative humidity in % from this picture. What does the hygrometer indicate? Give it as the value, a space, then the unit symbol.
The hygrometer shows 10 %
